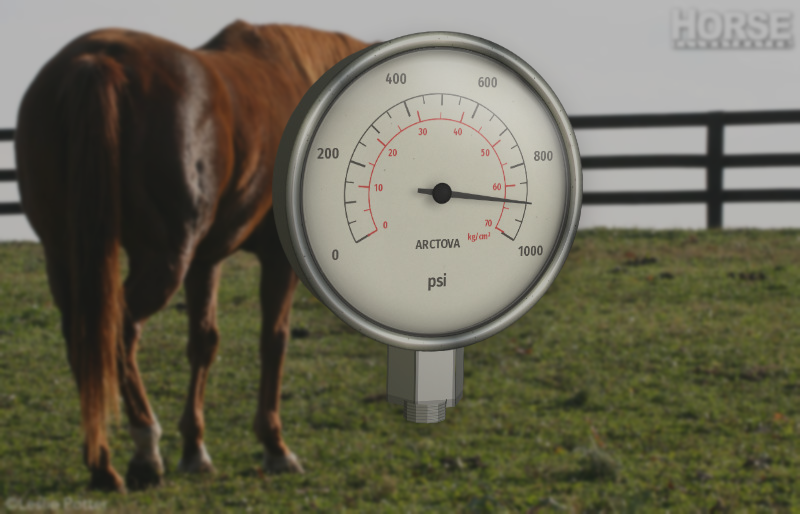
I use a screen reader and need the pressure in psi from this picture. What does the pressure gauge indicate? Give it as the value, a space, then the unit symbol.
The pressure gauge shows 900 psi
